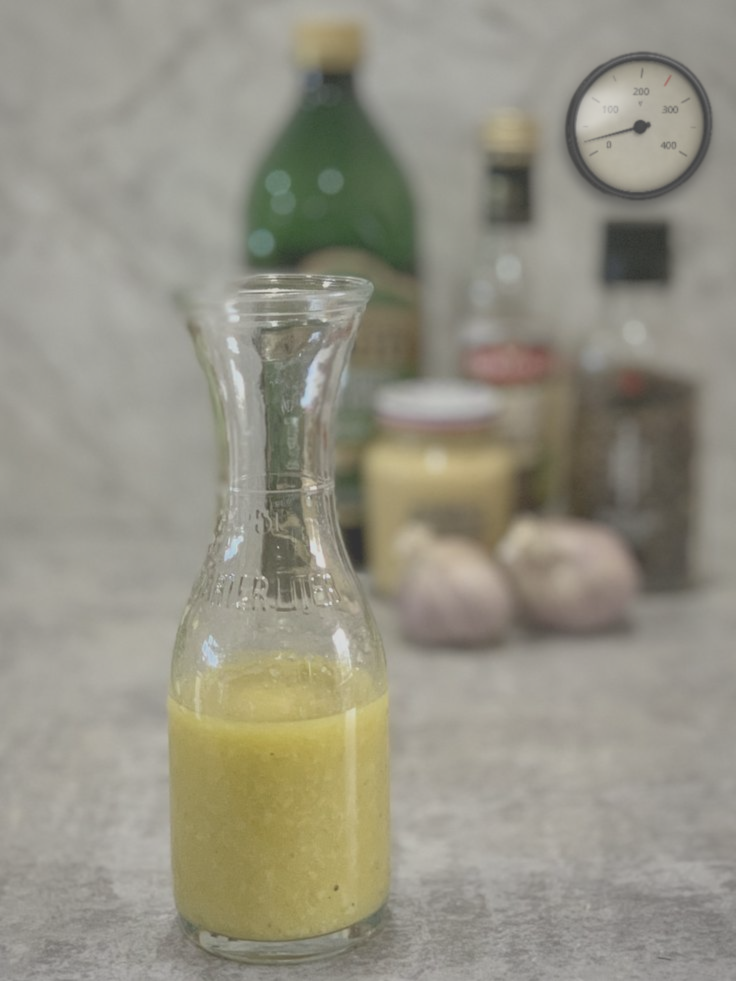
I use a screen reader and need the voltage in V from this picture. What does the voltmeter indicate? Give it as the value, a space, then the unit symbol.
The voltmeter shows 25 V
